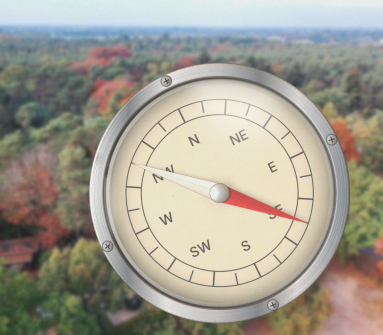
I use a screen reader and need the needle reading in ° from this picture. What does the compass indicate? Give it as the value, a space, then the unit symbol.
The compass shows 135 °
